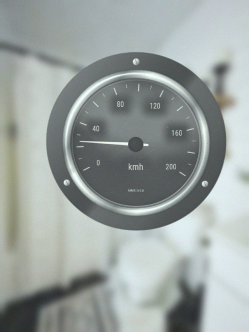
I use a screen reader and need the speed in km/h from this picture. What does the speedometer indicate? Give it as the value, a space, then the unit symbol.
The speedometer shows 25 km/h
